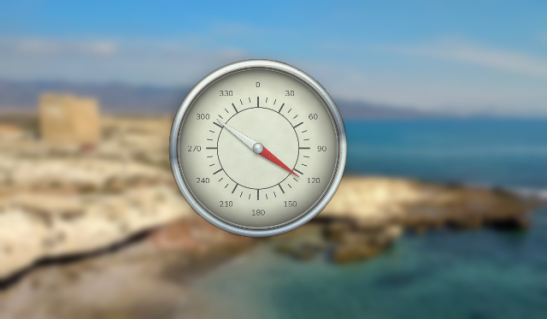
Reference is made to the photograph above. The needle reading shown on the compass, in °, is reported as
125 °
